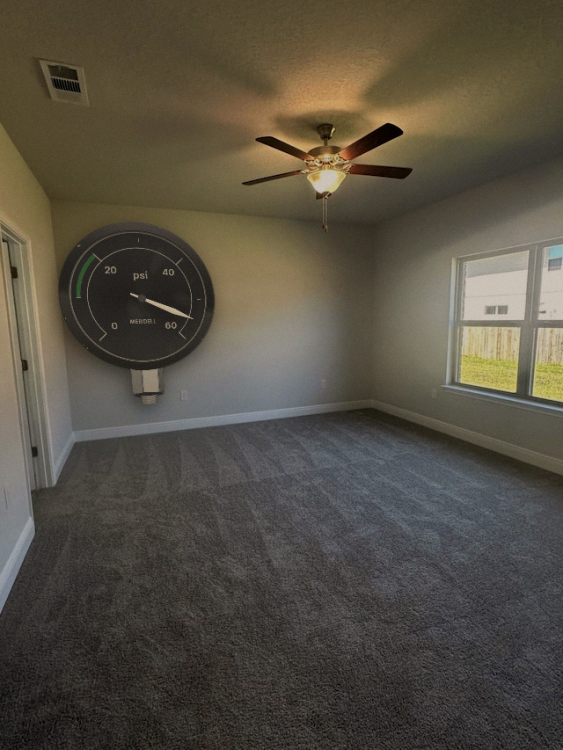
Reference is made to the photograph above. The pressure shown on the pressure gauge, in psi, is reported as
55 psi
